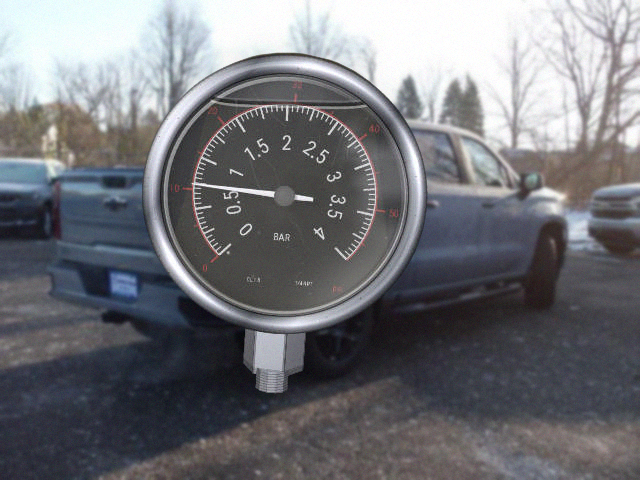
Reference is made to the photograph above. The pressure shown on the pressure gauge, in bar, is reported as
0.75 bar
